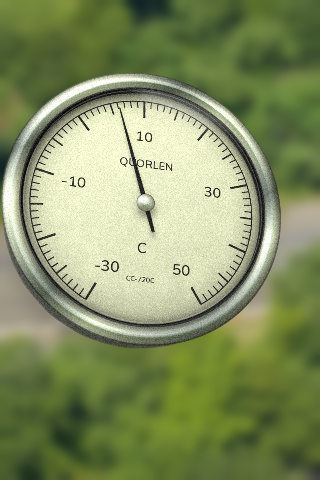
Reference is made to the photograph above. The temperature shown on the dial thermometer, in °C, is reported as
6 °C
